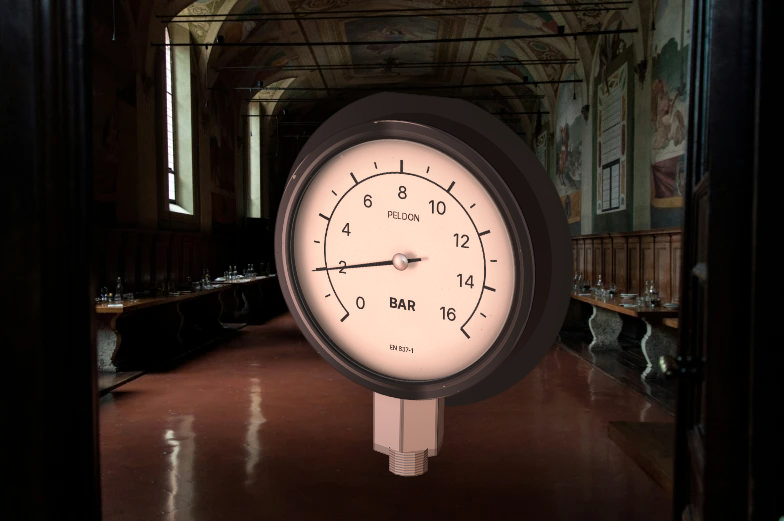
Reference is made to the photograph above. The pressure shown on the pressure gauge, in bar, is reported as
2 bar
